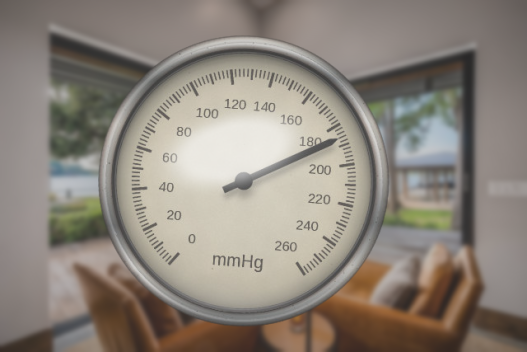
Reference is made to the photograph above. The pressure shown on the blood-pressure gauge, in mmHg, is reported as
186 mmHg
